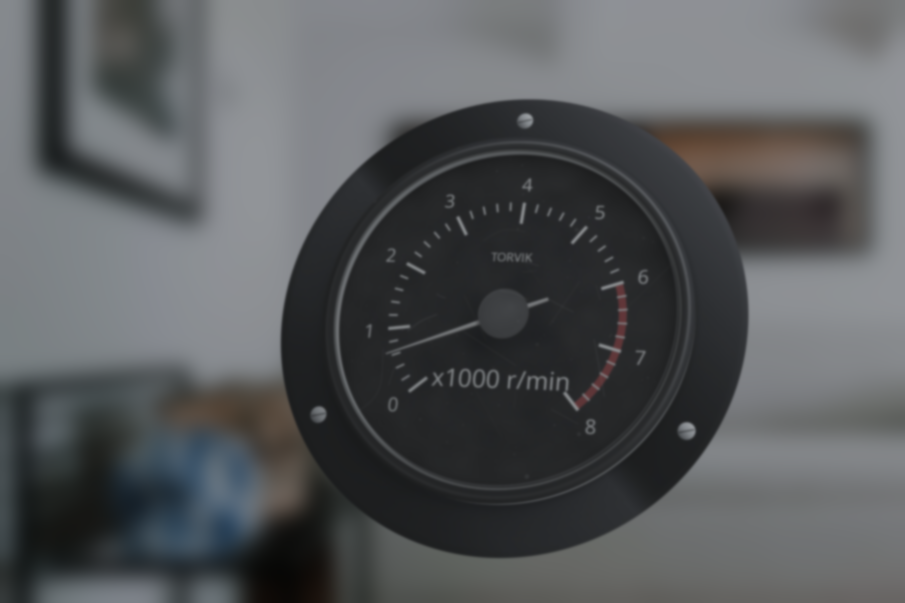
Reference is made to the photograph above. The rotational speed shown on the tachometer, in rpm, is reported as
600 rpm
